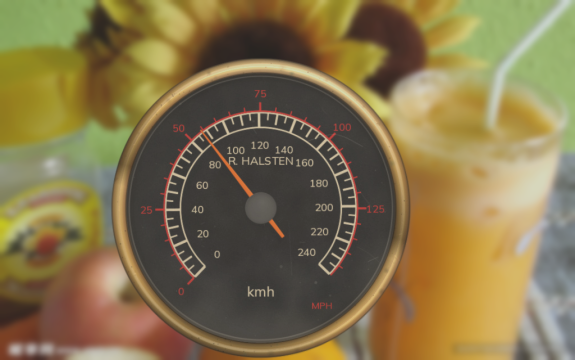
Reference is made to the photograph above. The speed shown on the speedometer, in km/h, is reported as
87.5 km/h
